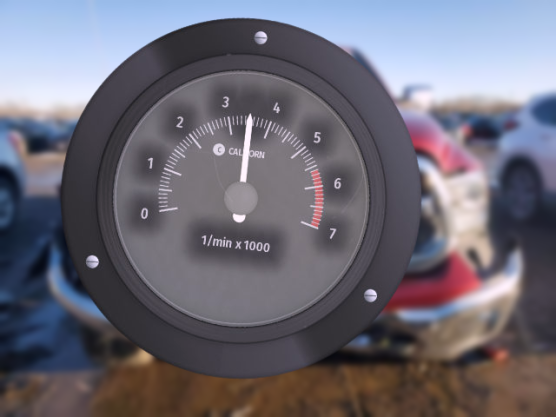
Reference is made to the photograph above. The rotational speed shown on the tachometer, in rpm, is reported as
3500 rpm
